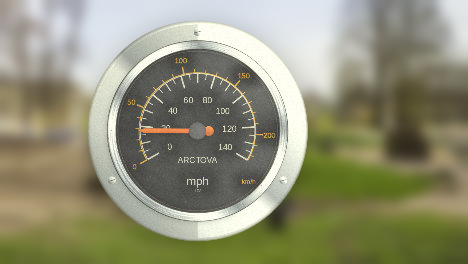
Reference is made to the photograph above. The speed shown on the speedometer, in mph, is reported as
17.5 mph
